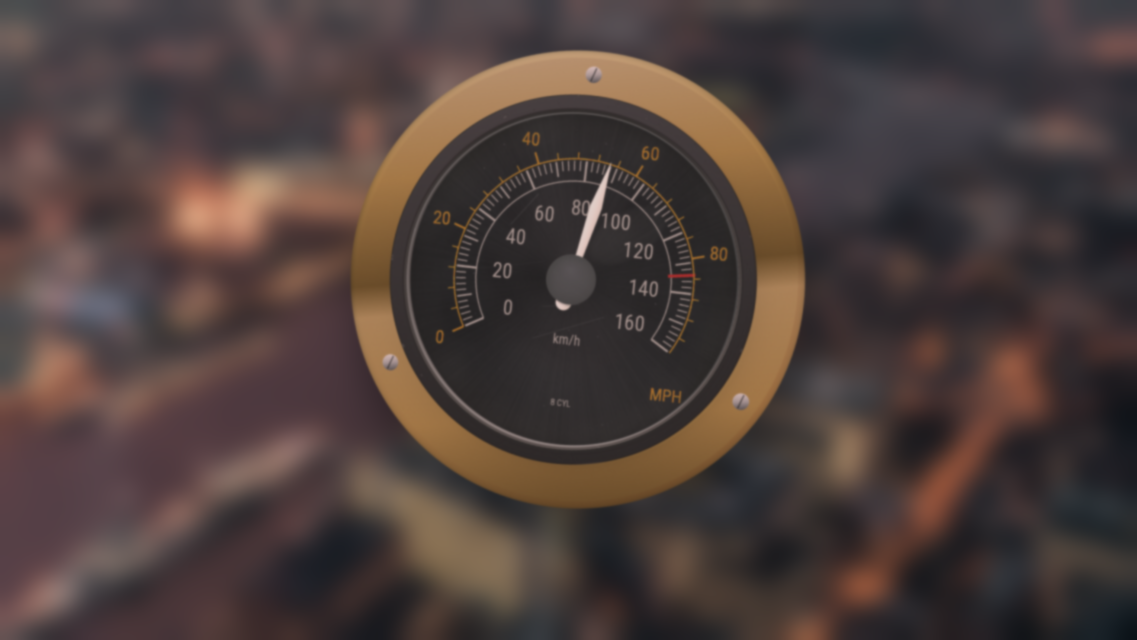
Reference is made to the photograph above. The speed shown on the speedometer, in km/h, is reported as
88 km/h
